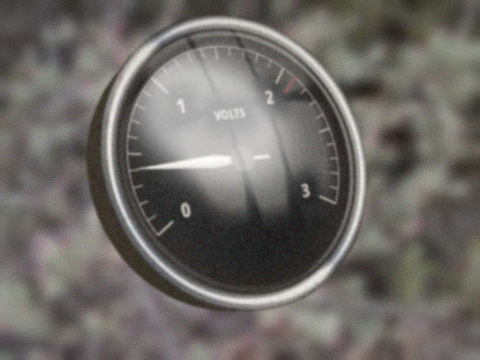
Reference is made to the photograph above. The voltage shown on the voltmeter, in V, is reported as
0.4 V
